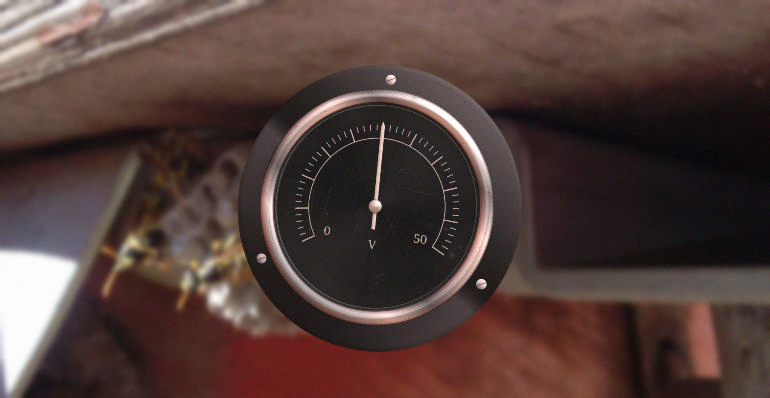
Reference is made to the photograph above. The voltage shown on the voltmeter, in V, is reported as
25 V
